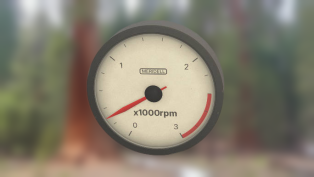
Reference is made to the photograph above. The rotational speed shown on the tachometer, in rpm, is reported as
300 rpm
